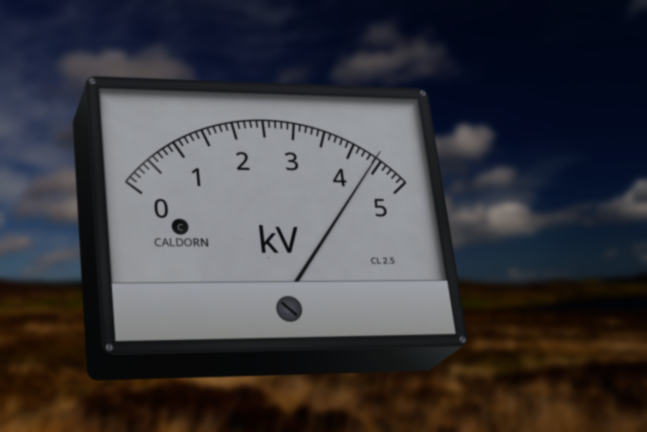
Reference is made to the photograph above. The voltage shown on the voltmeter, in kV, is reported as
4.4 kV
